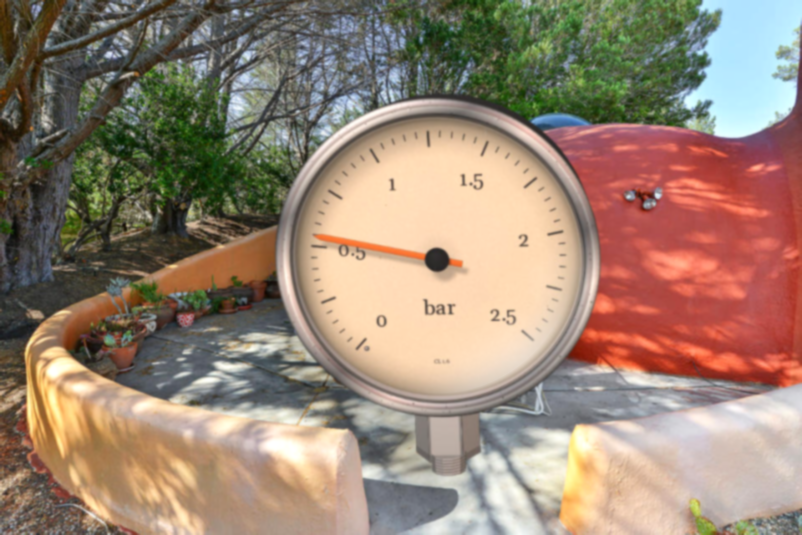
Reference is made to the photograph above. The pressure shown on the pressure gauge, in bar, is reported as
0.55 bar
